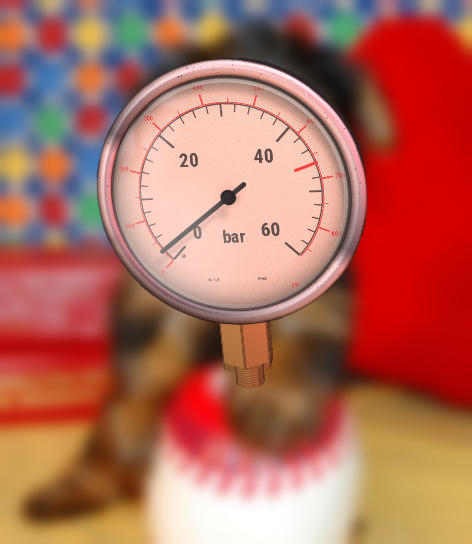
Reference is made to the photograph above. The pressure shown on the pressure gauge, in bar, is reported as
2 bar
